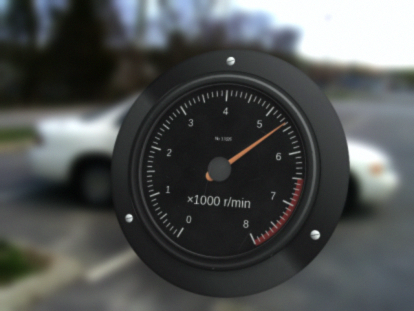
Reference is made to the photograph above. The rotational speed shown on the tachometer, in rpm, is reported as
5400 rpm
